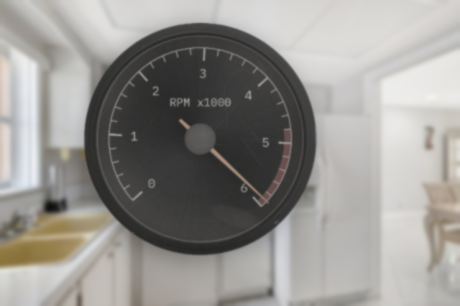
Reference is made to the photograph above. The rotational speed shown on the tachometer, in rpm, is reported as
5900 rpm
